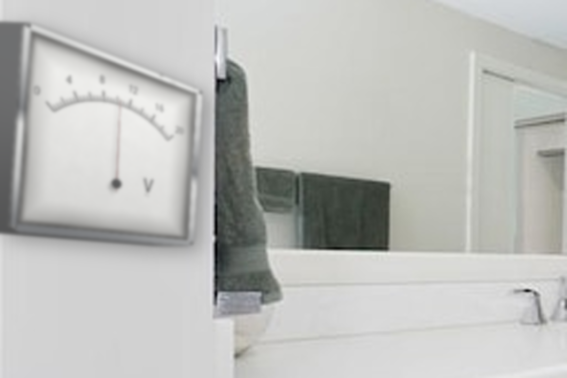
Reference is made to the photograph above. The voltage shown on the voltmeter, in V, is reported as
10 V
